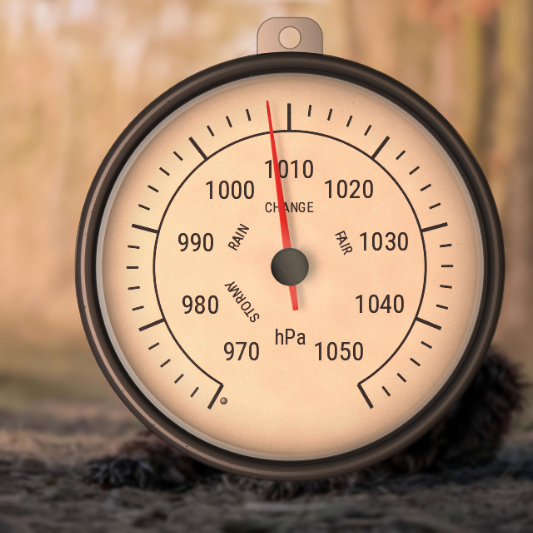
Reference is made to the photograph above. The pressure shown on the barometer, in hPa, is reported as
1008 hPa
